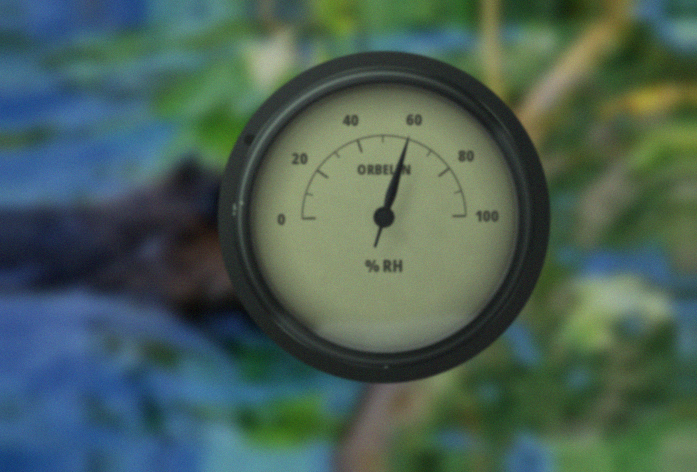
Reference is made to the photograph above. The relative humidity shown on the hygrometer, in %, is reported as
60 %
